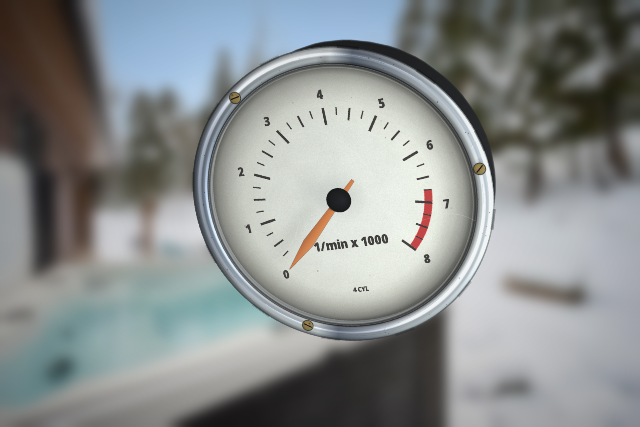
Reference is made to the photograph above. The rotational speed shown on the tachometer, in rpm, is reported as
0 rpm
